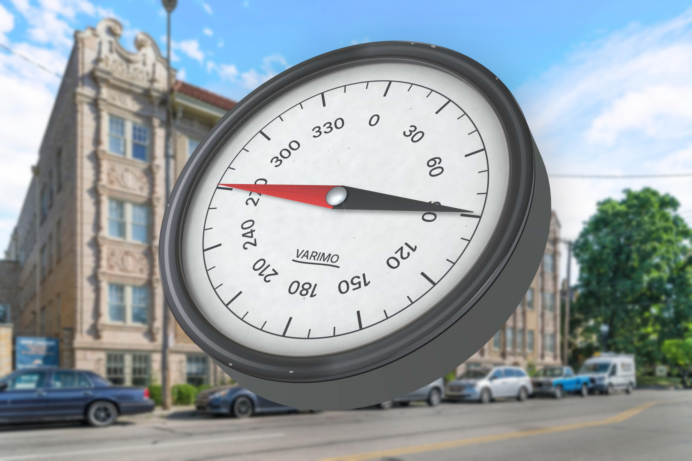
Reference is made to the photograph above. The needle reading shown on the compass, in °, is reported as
270 °
